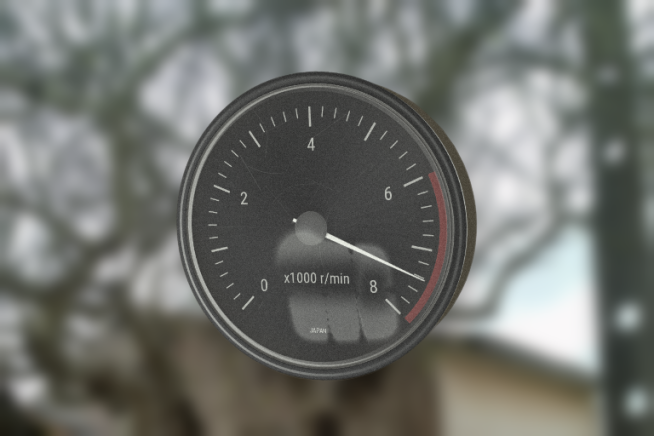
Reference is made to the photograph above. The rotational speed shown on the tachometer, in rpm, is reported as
7400 rpm
